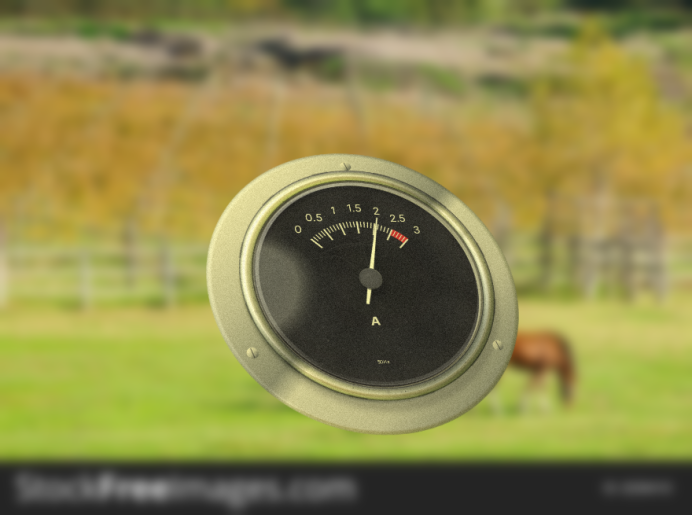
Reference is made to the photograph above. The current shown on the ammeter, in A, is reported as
2 A
